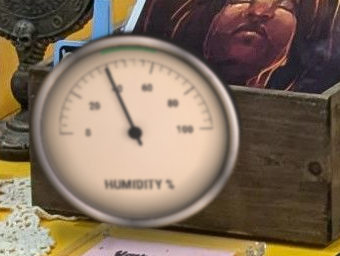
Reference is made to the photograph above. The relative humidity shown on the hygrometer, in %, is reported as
40 %
